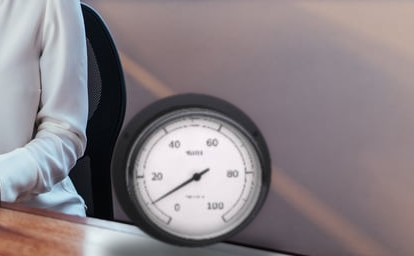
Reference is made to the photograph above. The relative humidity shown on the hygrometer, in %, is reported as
10 %
